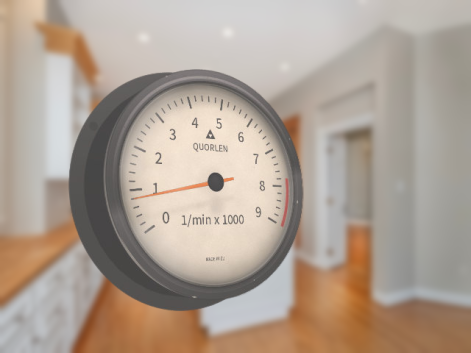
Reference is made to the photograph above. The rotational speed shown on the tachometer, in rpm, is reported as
800 rpm
